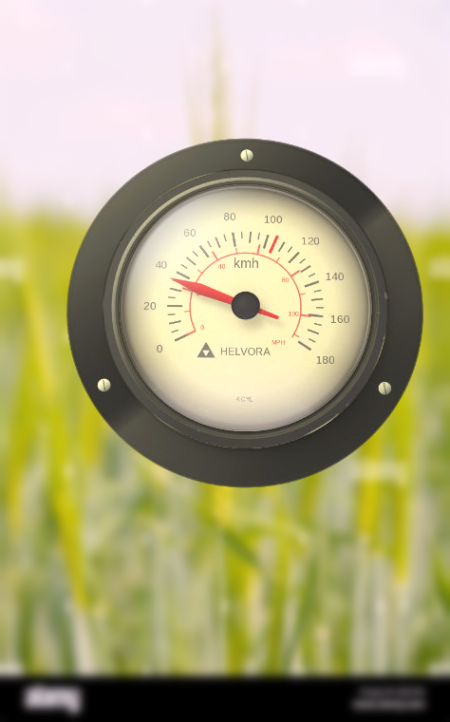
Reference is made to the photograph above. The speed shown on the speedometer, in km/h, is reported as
35 km/h
